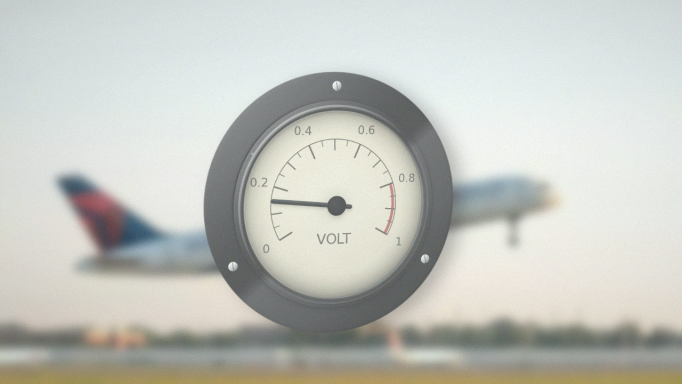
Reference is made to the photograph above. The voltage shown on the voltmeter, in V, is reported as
0.15 V
